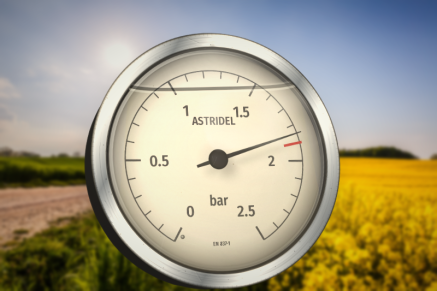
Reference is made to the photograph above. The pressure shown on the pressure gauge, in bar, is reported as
1.85 bar
